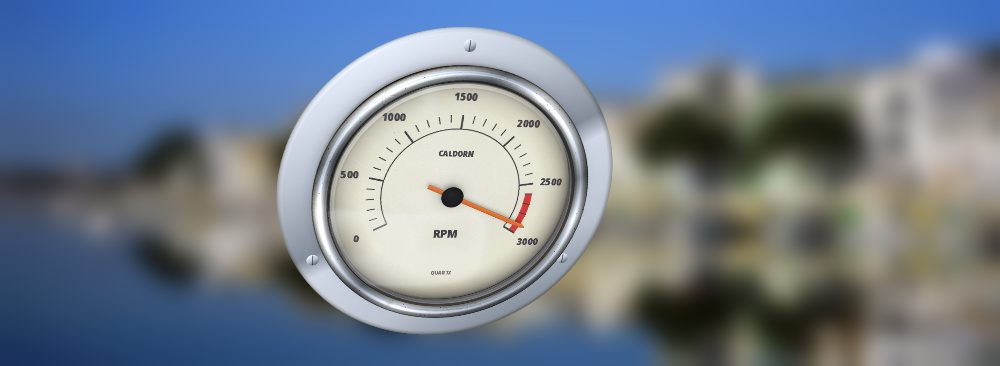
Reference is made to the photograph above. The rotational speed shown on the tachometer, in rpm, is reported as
2900 rpm
